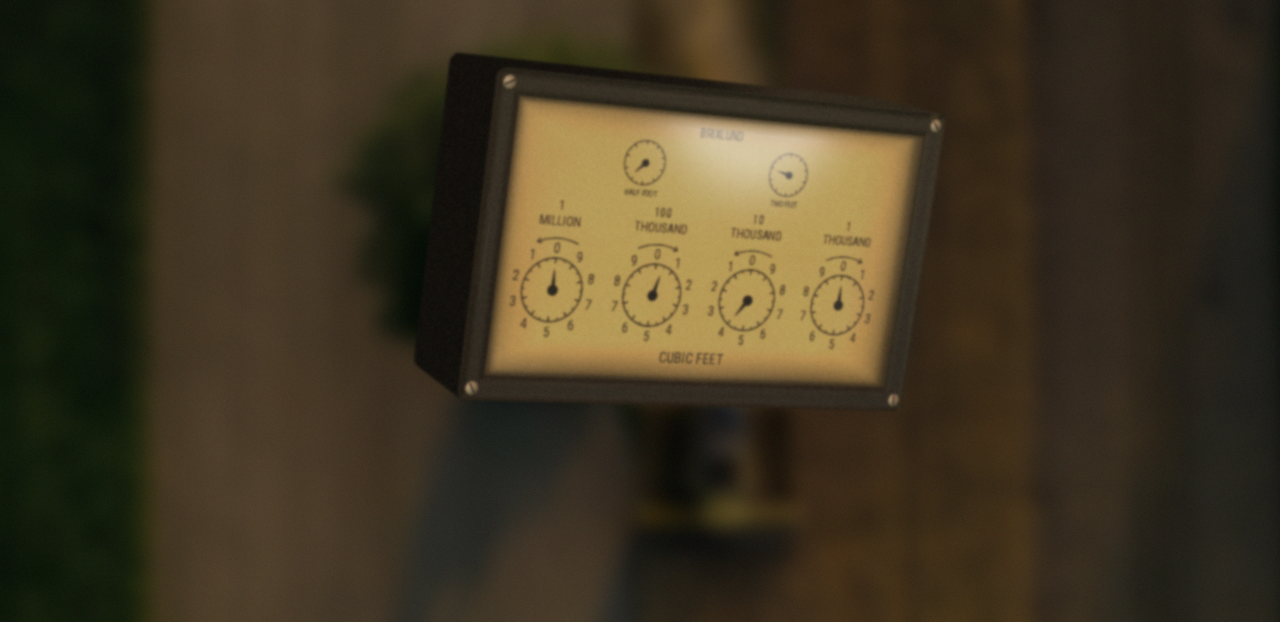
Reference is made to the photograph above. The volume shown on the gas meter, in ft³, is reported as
4000 ft³
